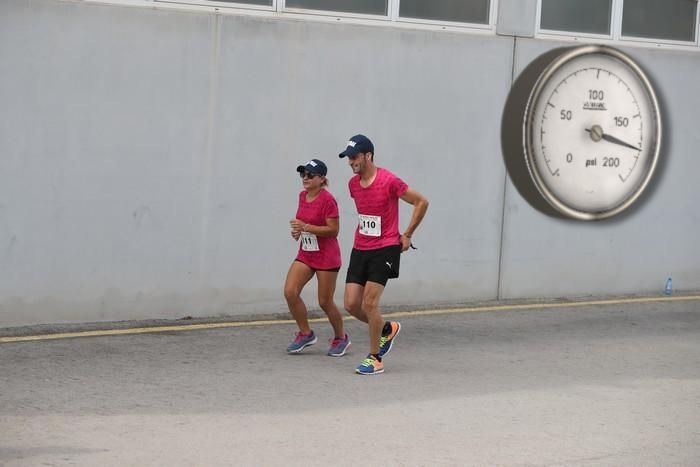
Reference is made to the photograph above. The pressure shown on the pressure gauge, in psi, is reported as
175 psi
